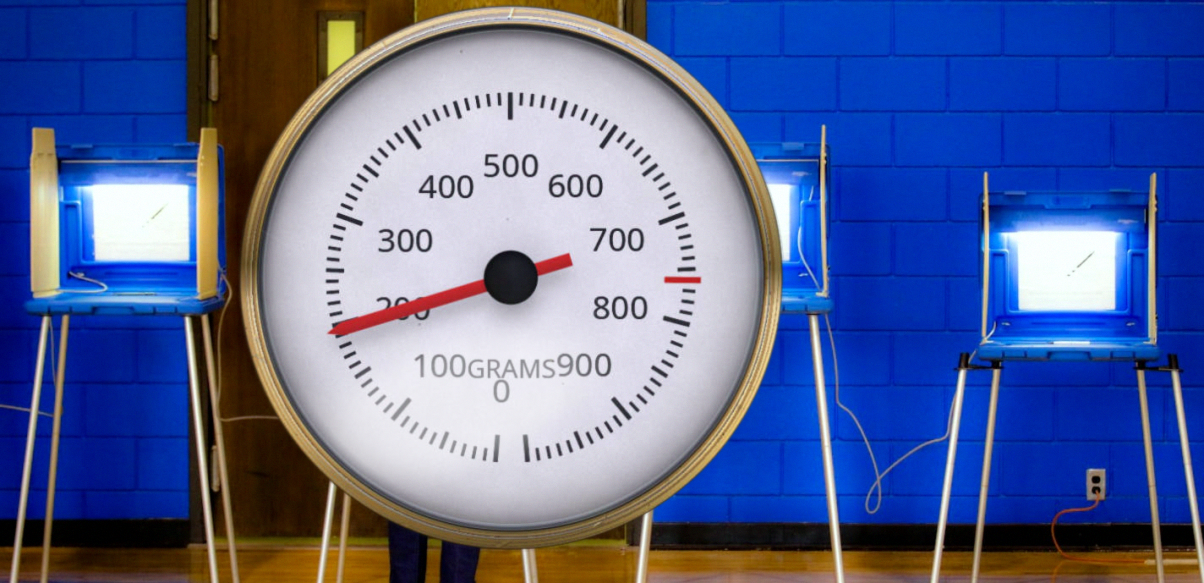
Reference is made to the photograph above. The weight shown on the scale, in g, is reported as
195 g
